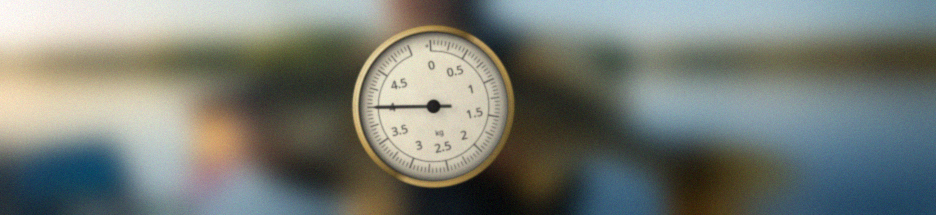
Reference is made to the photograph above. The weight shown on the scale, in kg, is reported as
4 kg
